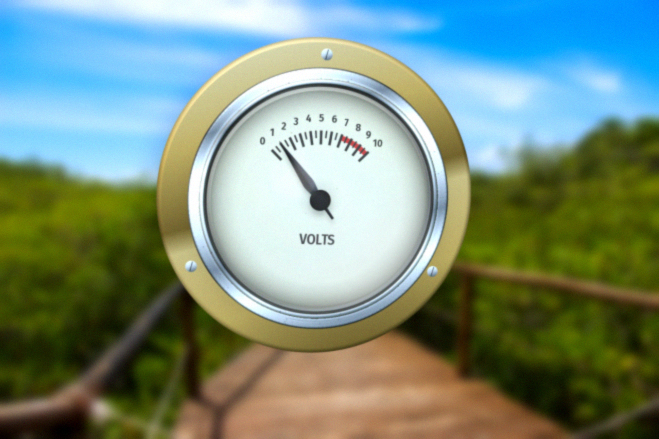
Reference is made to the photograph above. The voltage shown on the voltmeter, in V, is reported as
1 V
